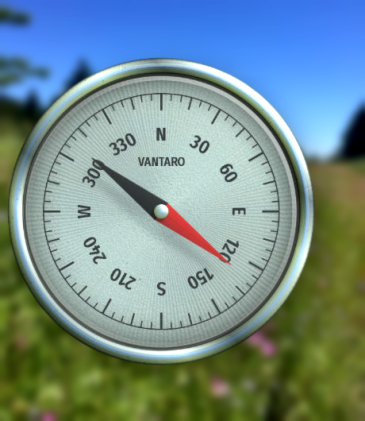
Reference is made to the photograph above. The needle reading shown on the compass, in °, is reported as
127.5 °
